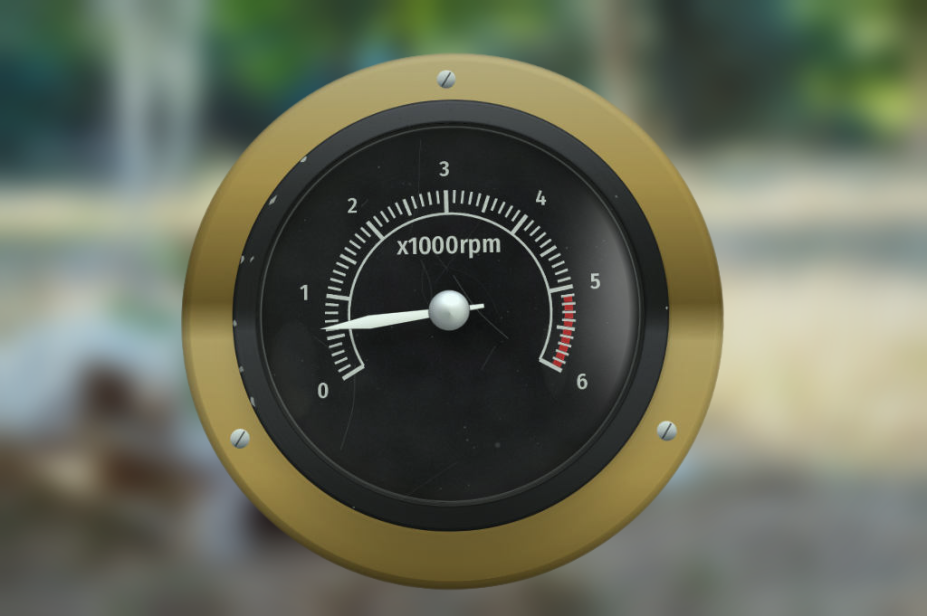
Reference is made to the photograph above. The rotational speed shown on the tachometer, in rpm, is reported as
600 rpm
